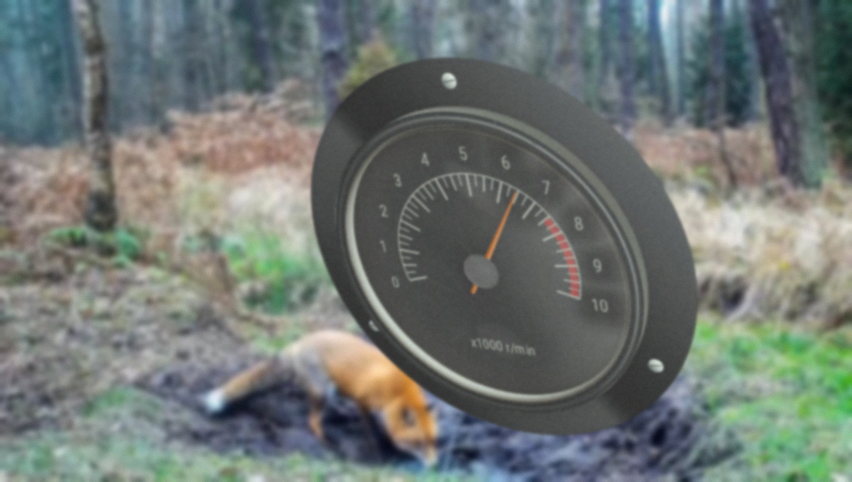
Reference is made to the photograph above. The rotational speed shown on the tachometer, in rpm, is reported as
6500 rpm
